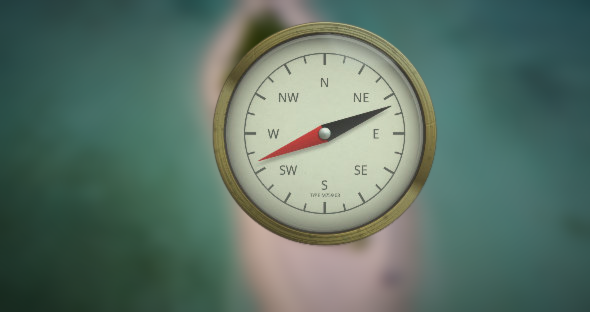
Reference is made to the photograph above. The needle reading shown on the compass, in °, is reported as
247.5 °
